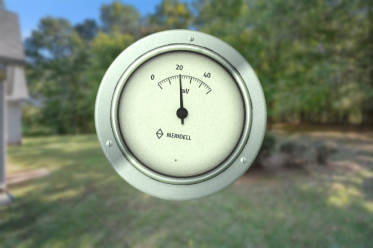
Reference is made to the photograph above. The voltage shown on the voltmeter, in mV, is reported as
20 mV
